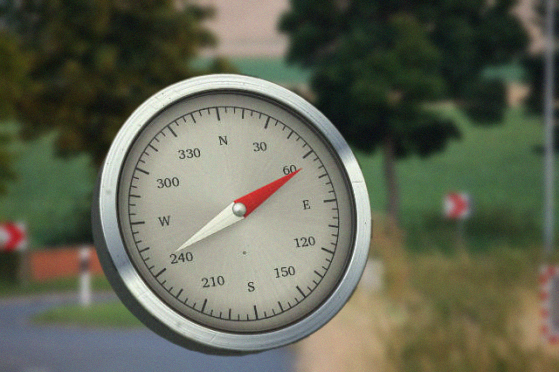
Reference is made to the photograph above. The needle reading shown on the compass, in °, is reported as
65 °
